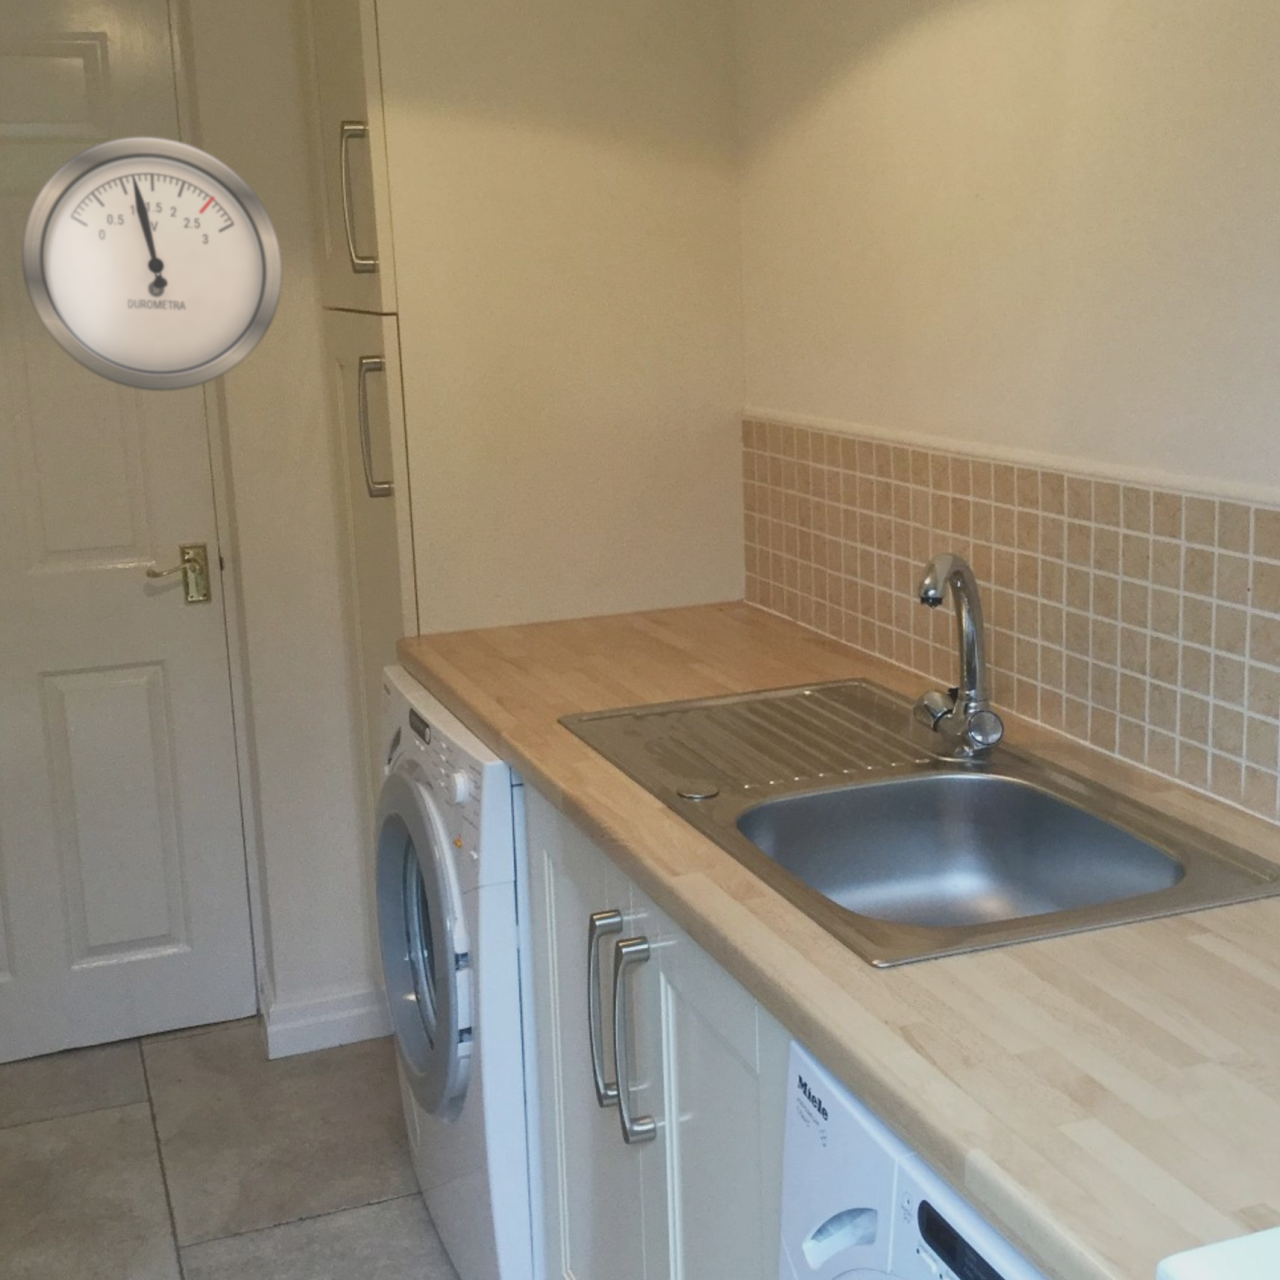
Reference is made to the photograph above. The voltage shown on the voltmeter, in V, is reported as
1.2 V
